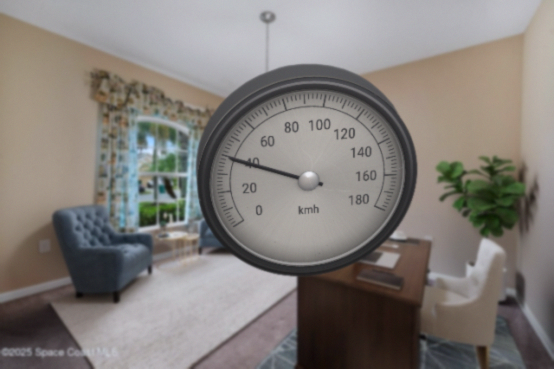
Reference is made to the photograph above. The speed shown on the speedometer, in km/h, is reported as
40 km/h
